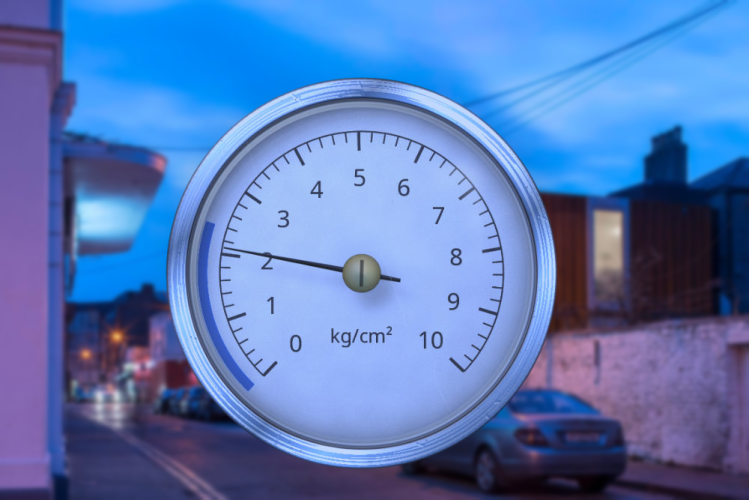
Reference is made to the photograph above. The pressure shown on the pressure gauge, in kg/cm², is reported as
2.1 kg/cm²
